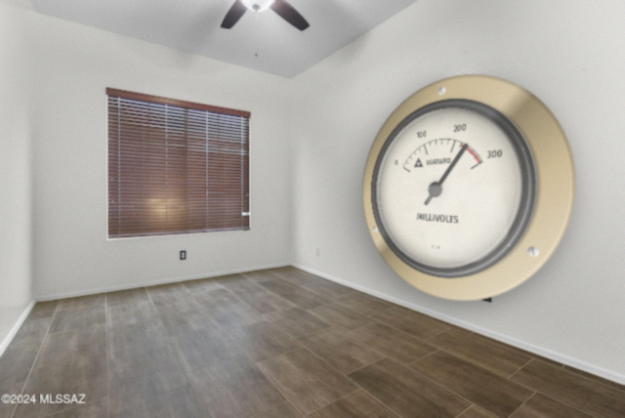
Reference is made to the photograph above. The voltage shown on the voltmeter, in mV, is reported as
240 mV
